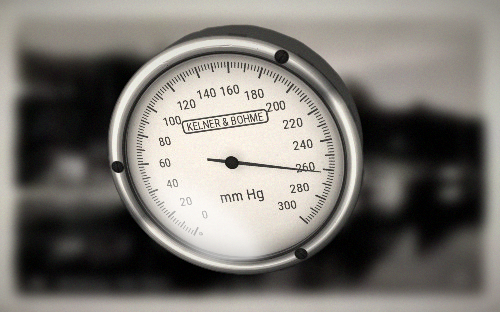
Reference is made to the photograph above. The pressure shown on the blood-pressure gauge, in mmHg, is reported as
260 mmHg
